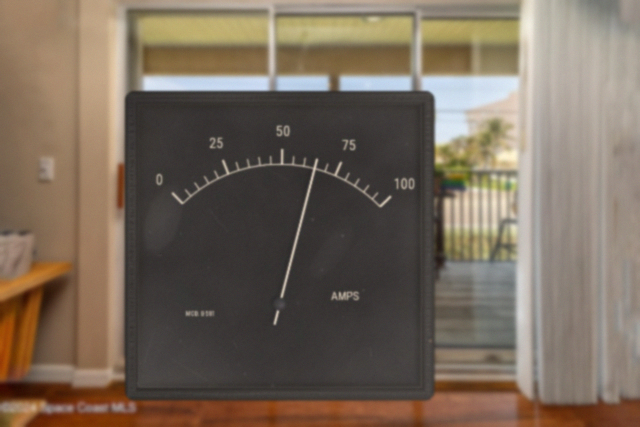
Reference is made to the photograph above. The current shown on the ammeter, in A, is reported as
65 A
